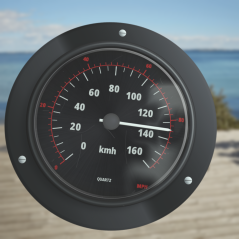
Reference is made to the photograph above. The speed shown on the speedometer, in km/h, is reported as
135 km/h
